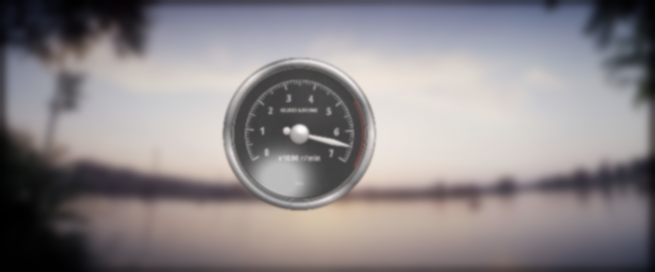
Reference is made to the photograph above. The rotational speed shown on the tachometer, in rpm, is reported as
6500 rpm
